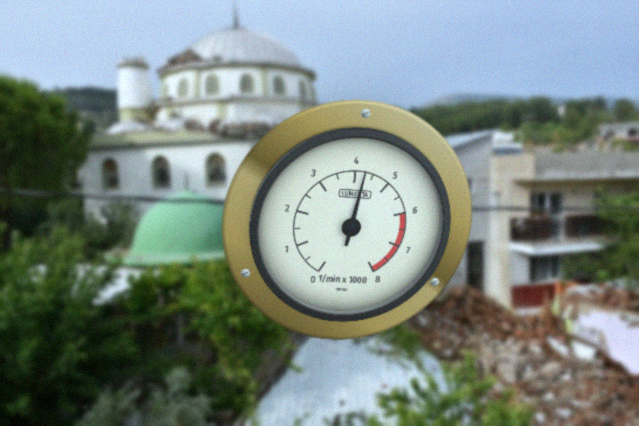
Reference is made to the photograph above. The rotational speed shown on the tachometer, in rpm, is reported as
4250 rpm
